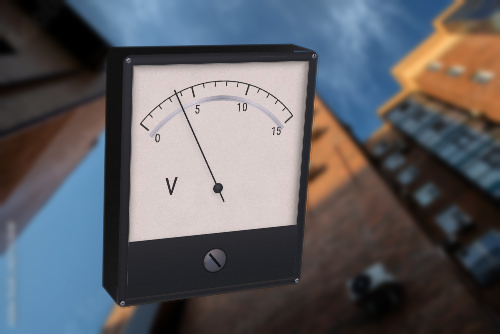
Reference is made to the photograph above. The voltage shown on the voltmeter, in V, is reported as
3.5 V
